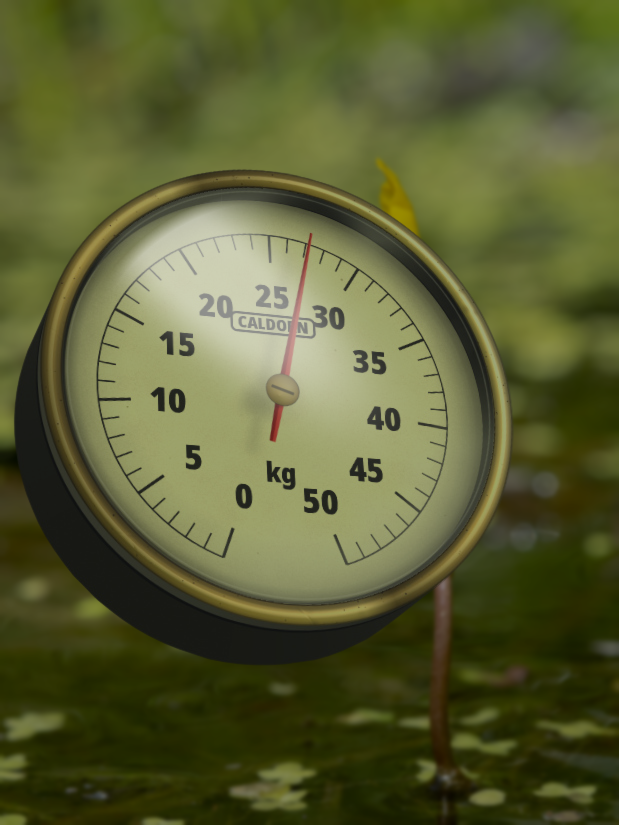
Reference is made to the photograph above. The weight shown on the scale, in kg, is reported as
27 kg
